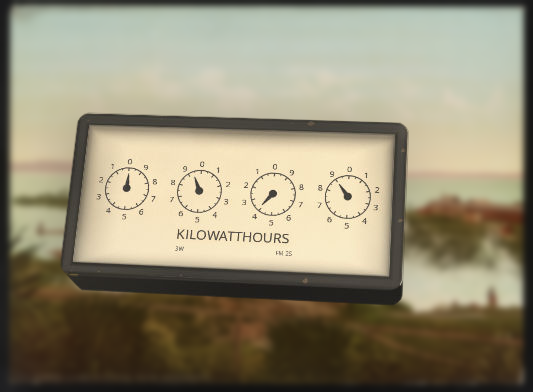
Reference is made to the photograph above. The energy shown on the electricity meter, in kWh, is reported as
9939 kWh
